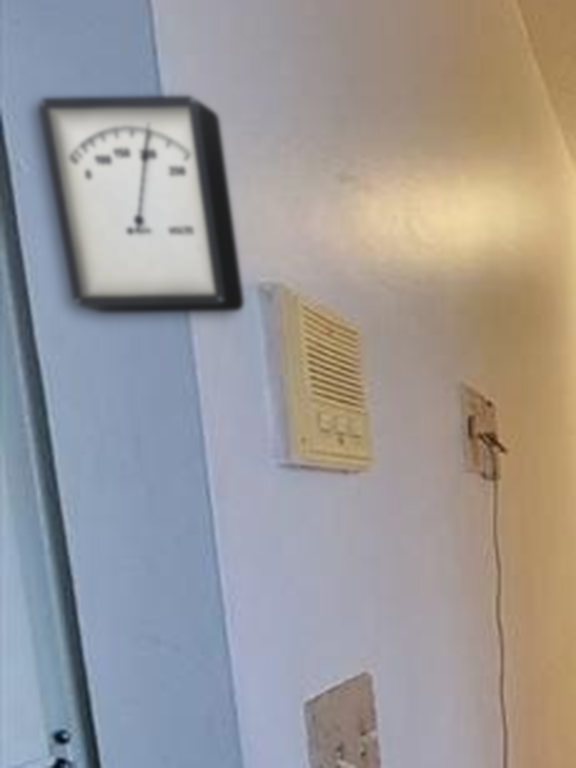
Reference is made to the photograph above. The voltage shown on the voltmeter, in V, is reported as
200 V
